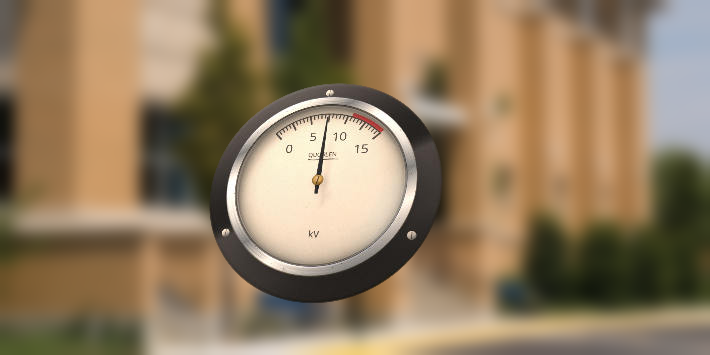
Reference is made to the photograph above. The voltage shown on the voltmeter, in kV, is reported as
7.5 kV
